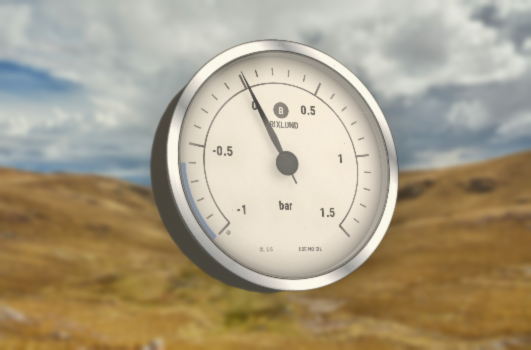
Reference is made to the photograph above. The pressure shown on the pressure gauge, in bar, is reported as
0 bar
